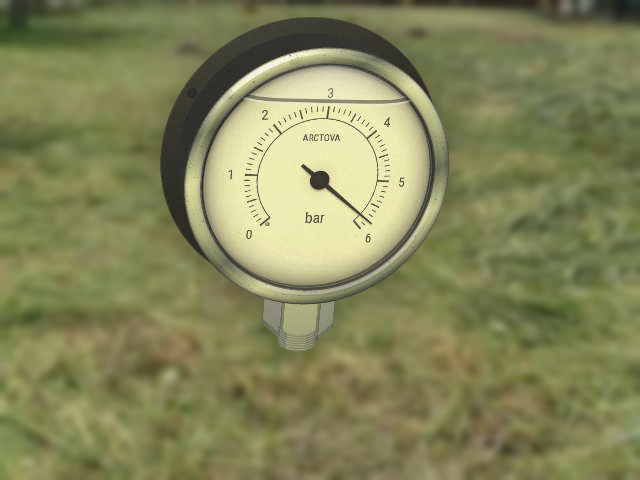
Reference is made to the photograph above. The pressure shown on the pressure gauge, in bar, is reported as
5.8 bar
